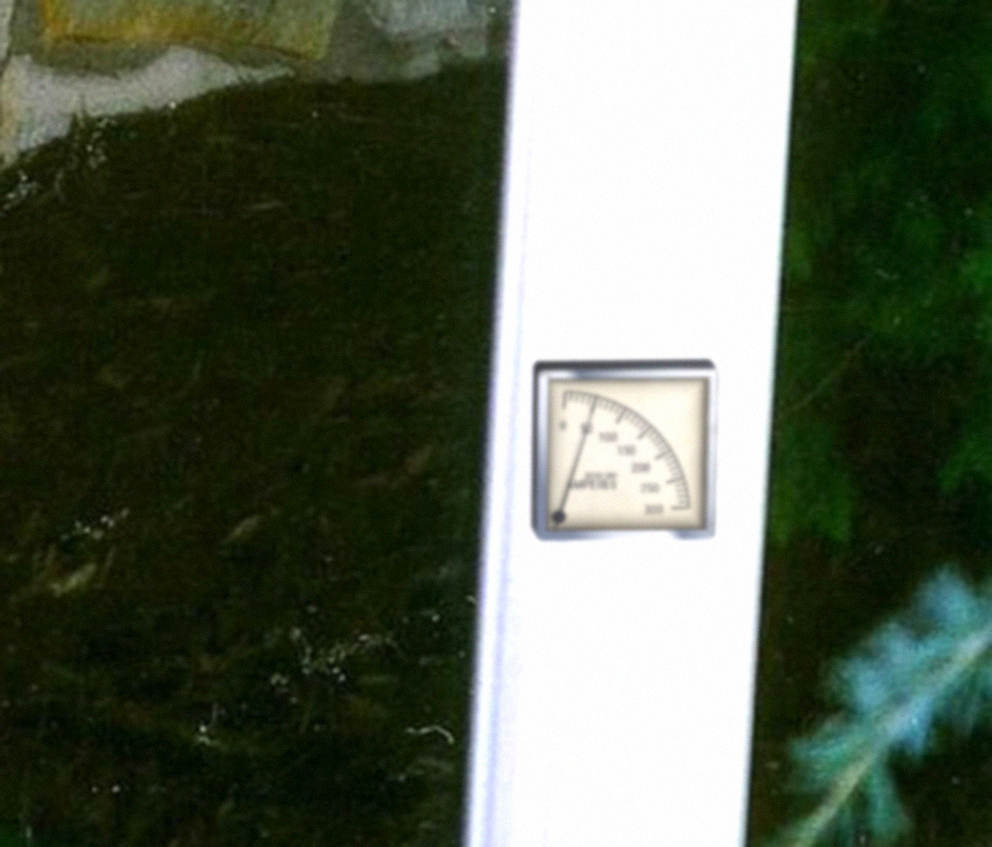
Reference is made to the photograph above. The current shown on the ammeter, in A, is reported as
50 A
